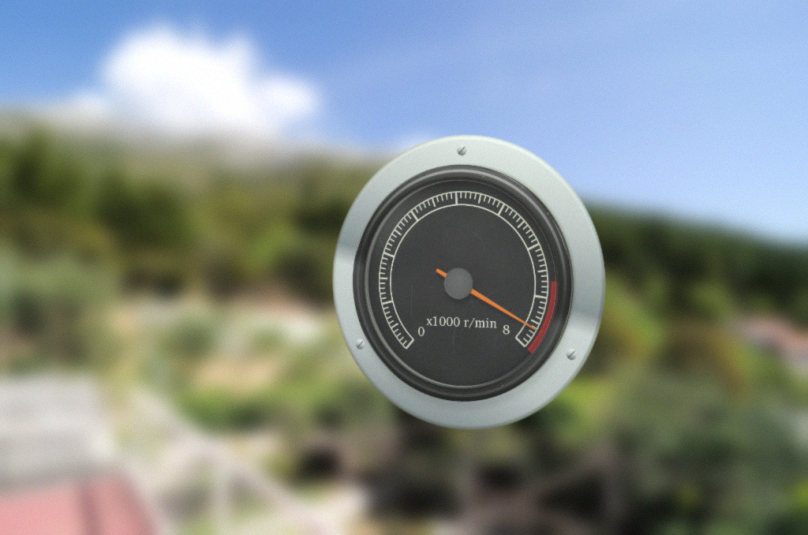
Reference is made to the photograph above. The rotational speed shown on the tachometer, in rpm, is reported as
7600 rpm
